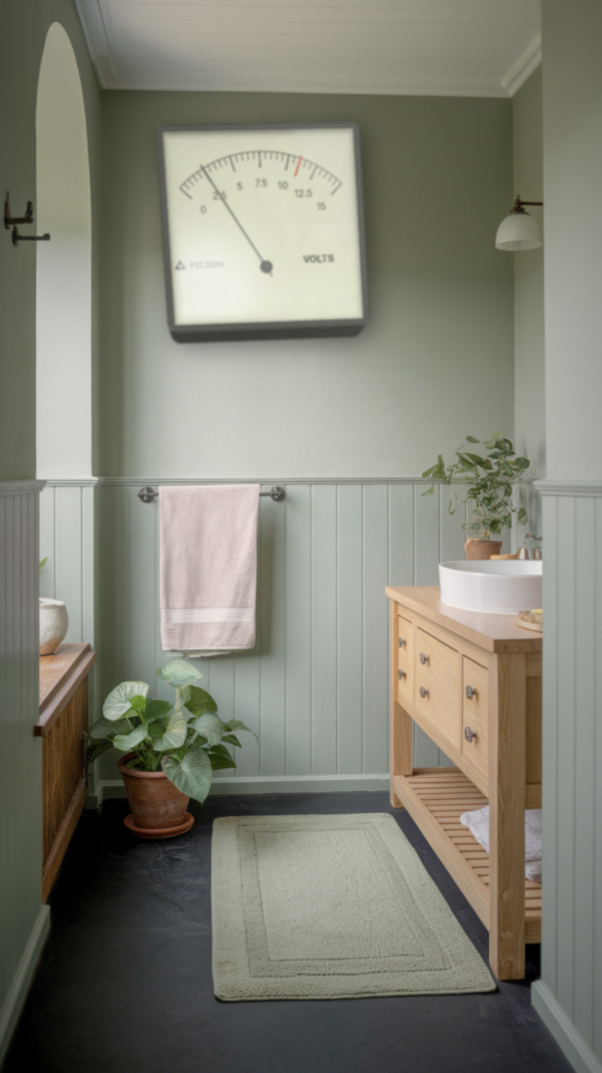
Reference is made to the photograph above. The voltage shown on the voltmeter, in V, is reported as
2.5 V
